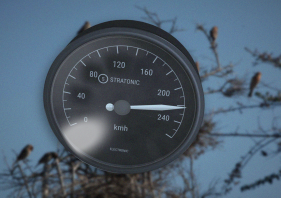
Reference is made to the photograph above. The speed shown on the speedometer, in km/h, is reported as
220 km/h
